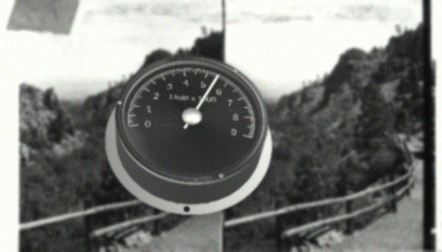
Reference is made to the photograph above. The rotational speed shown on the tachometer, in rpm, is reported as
5500 rpm
